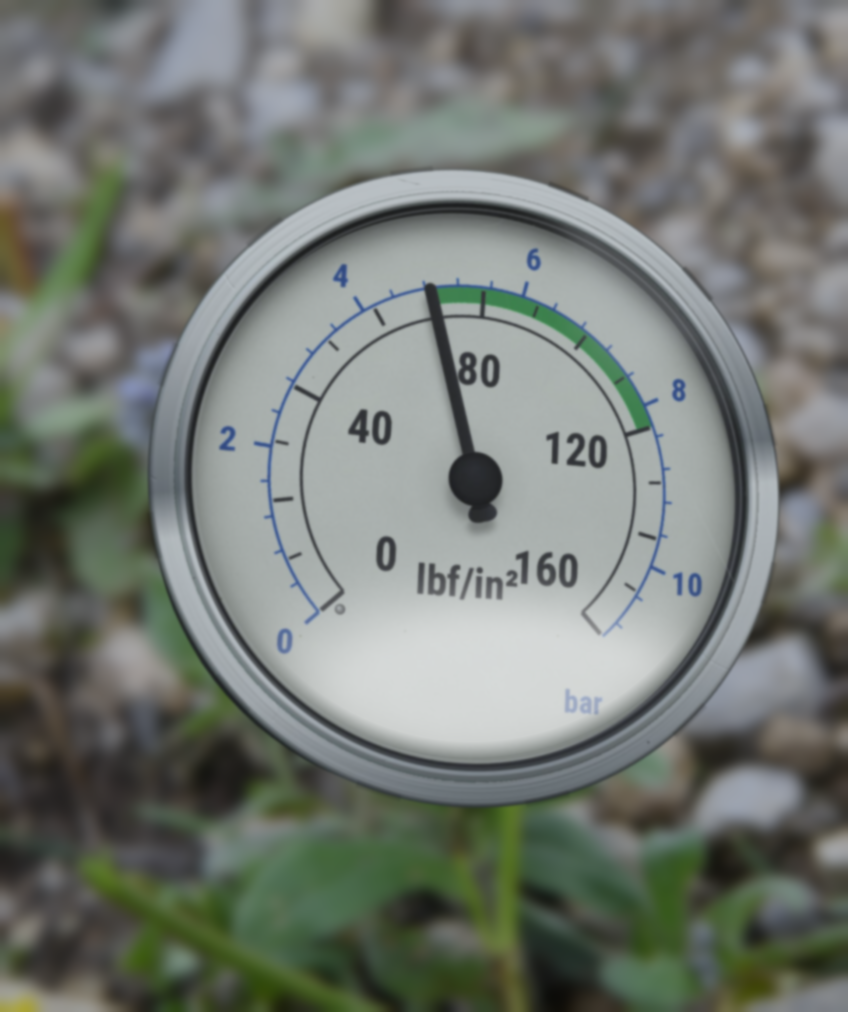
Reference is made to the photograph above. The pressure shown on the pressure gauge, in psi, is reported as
70 psi
